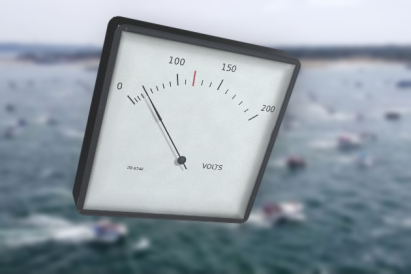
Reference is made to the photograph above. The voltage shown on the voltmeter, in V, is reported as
50 V
